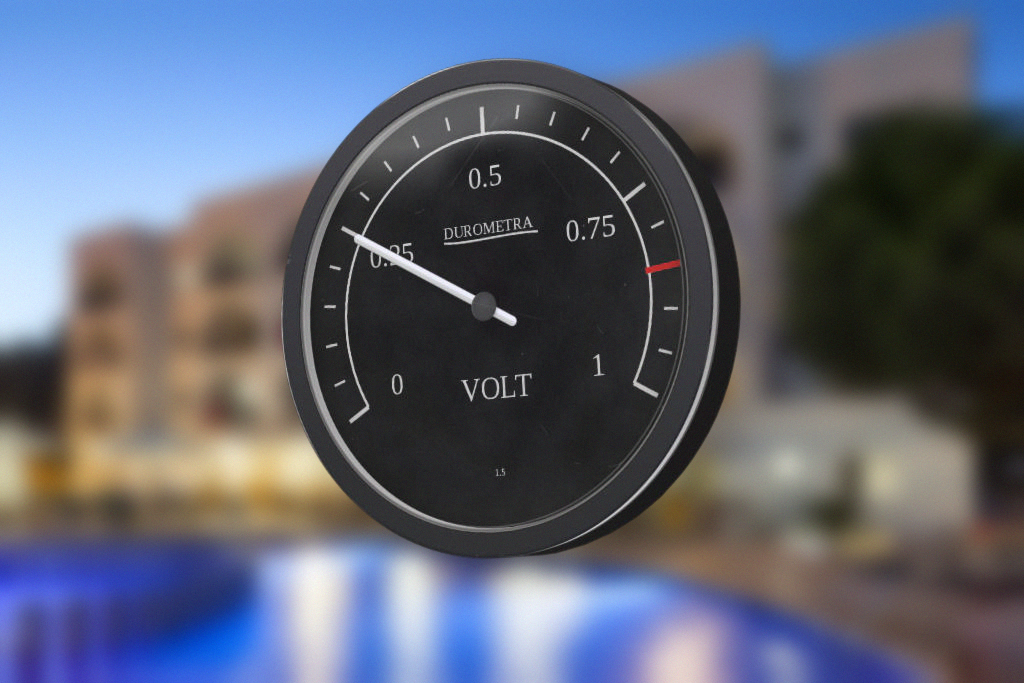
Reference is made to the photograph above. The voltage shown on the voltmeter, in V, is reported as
0.25 V
